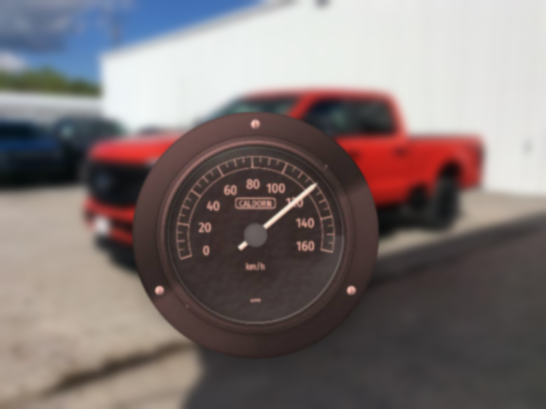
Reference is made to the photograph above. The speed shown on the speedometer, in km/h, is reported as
120 km/h
